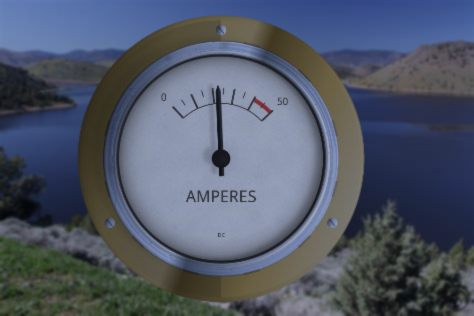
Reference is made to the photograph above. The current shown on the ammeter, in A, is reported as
22.5 A
